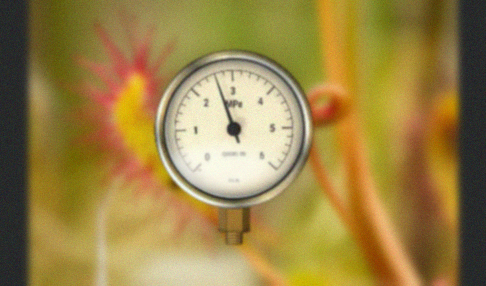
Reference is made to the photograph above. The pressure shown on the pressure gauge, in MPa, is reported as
2.6 MPa
